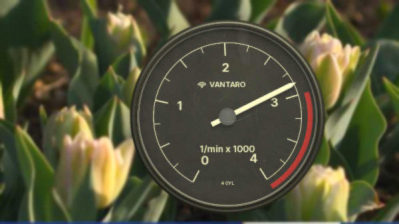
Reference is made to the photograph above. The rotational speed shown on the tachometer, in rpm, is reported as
2875 rpm
